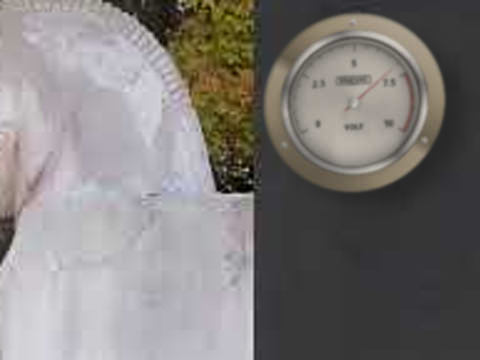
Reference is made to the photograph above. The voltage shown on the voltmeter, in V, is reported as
7 V
